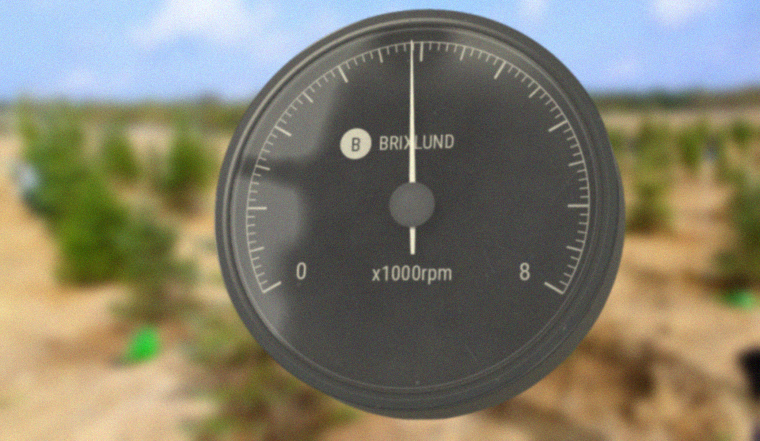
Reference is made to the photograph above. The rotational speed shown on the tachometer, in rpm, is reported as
3900 rpm
